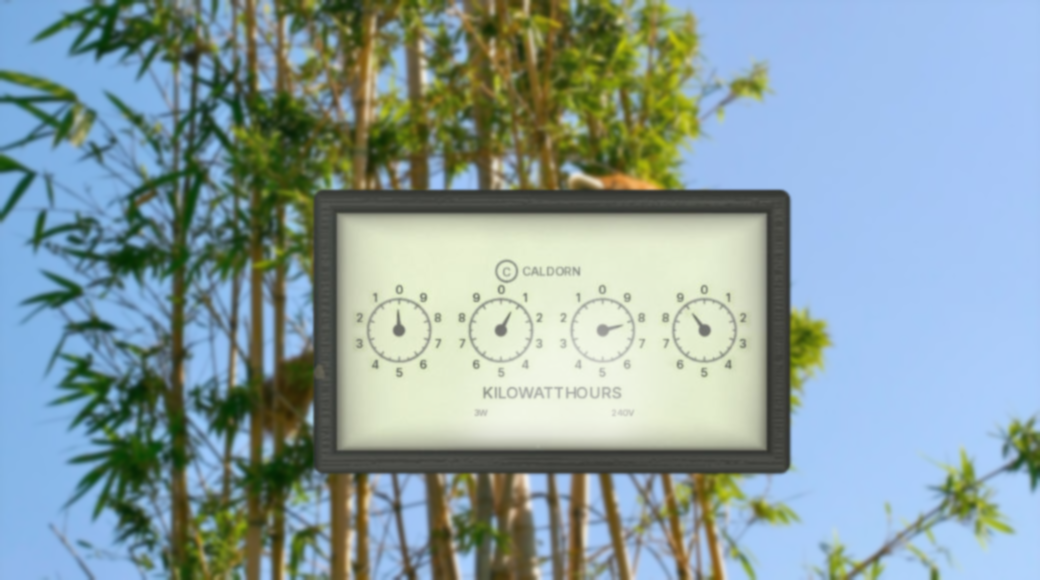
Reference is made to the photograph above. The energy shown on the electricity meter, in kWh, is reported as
79 kWh
